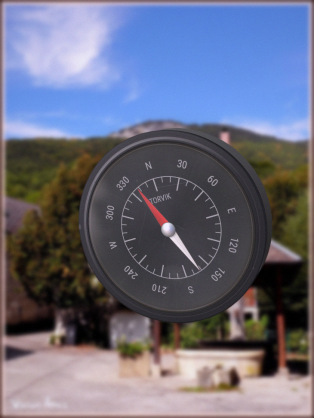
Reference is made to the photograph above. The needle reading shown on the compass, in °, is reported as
340 °
